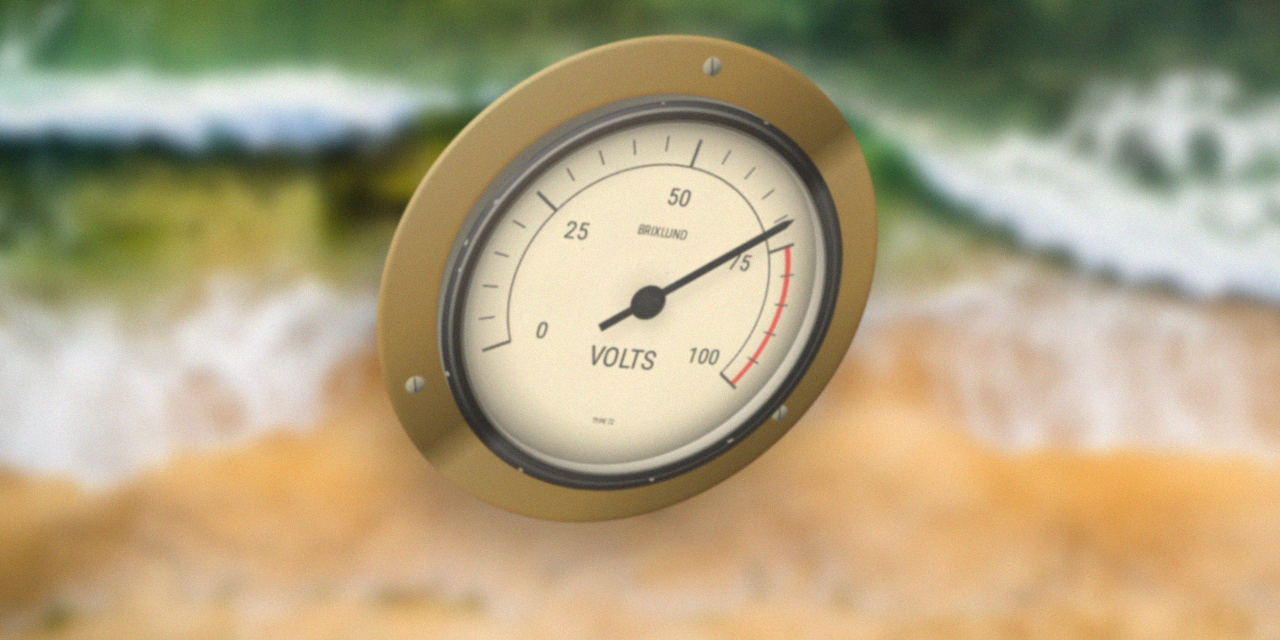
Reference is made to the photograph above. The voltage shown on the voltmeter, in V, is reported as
70 V
